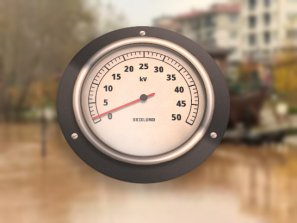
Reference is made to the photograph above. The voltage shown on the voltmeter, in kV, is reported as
1 kV
